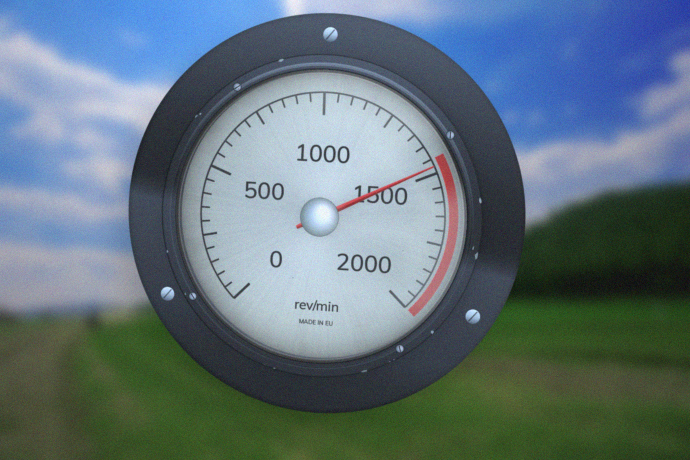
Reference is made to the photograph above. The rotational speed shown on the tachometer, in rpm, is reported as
1475 rpm
